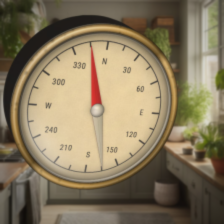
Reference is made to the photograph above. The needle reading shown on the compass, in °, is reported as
345 °
